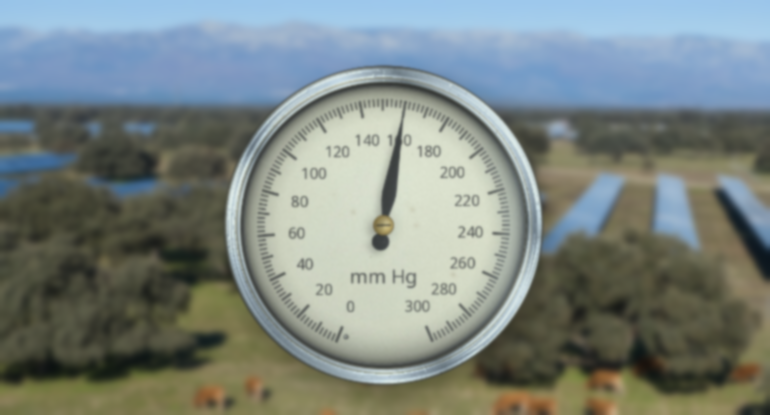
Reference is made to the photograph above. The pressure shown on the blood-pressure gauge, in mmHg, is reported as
160 mmHg
